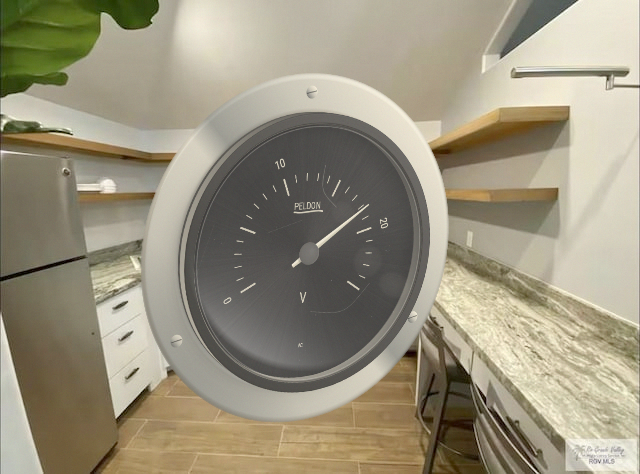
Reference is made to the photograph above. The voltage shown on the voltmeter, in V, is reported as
18 V
